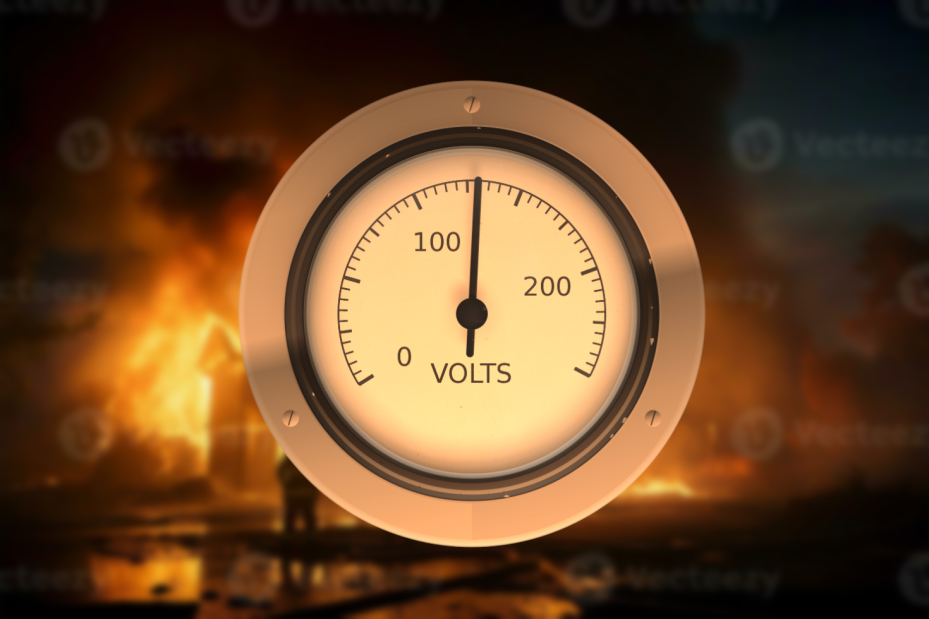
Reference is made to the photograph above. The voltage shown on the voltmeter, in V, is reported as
130 V
